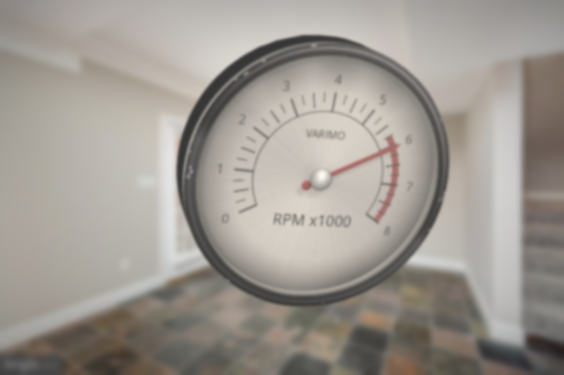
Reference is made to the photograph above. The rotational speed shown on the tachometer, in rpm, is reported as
6000 rpm
